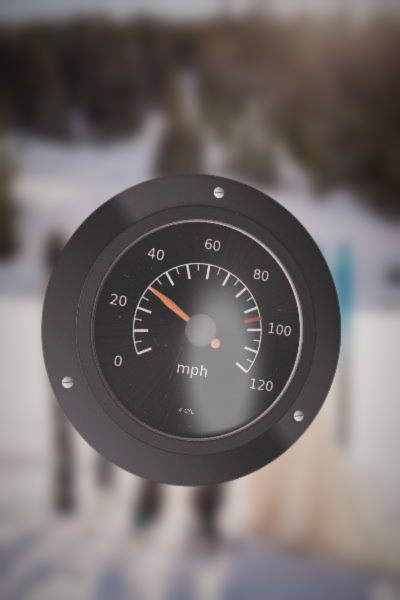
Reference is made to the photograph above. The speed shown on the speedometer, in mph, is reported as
30 mph
